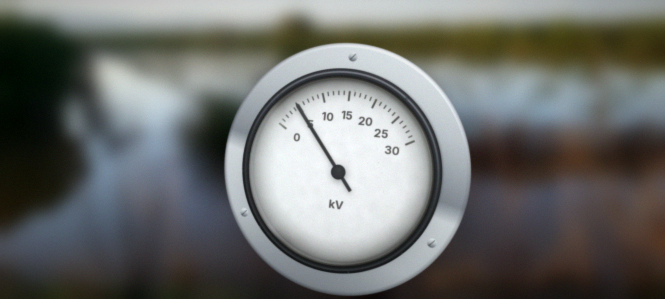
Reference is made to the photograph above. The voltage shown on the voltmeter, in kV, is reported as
5 kV
